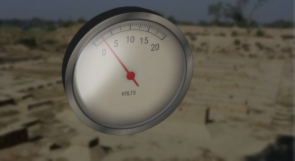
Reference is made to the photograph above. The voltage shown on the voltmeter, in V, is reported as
2.5 V
